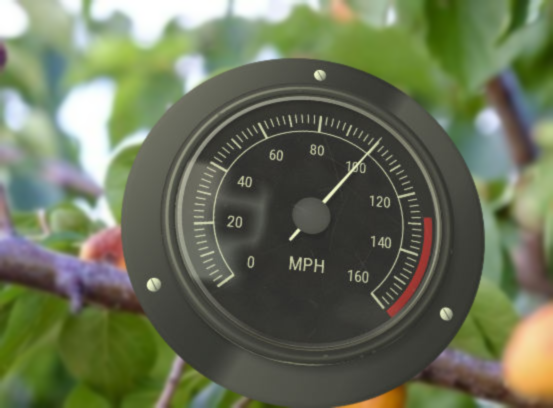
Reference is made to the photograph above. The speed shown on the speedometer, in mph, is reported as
100 mph
